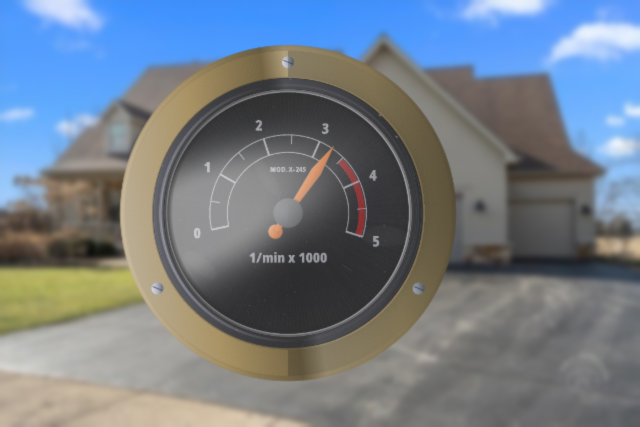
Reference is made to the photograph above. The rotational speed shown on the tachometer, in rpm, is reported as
3250 rpm
